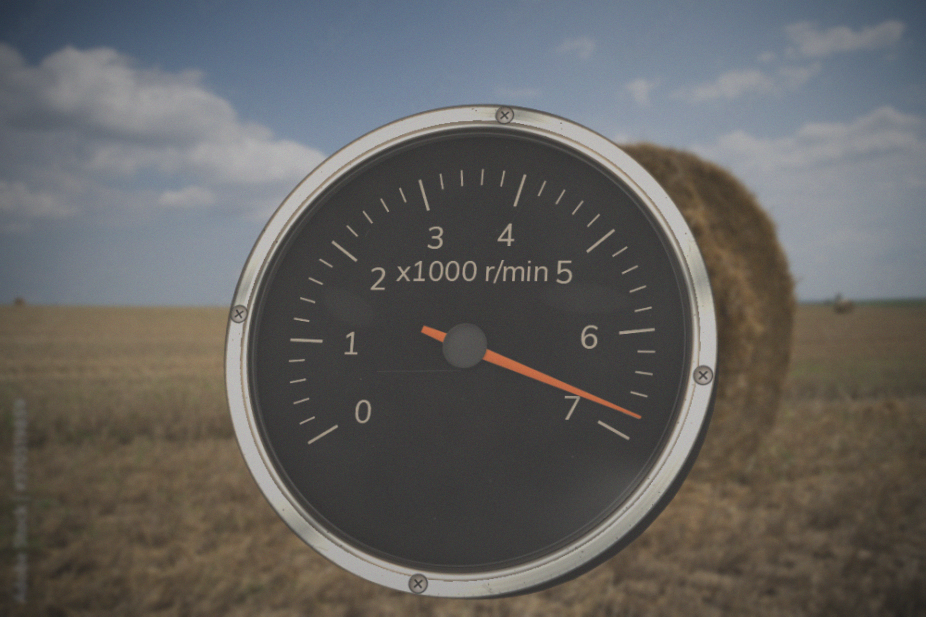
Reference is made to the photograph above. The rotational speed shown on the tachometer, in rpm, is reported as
6800 rpm
